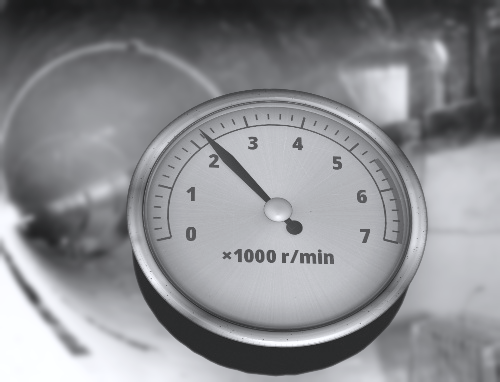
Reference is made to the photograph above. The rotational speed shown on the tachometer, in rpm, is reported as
2200 rpm
